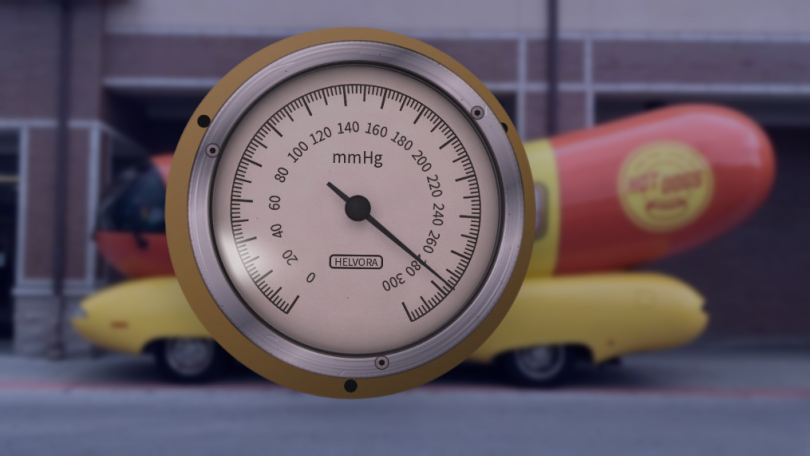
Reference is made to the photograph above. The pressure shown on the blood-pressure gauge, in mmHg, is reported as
276 mmHg
